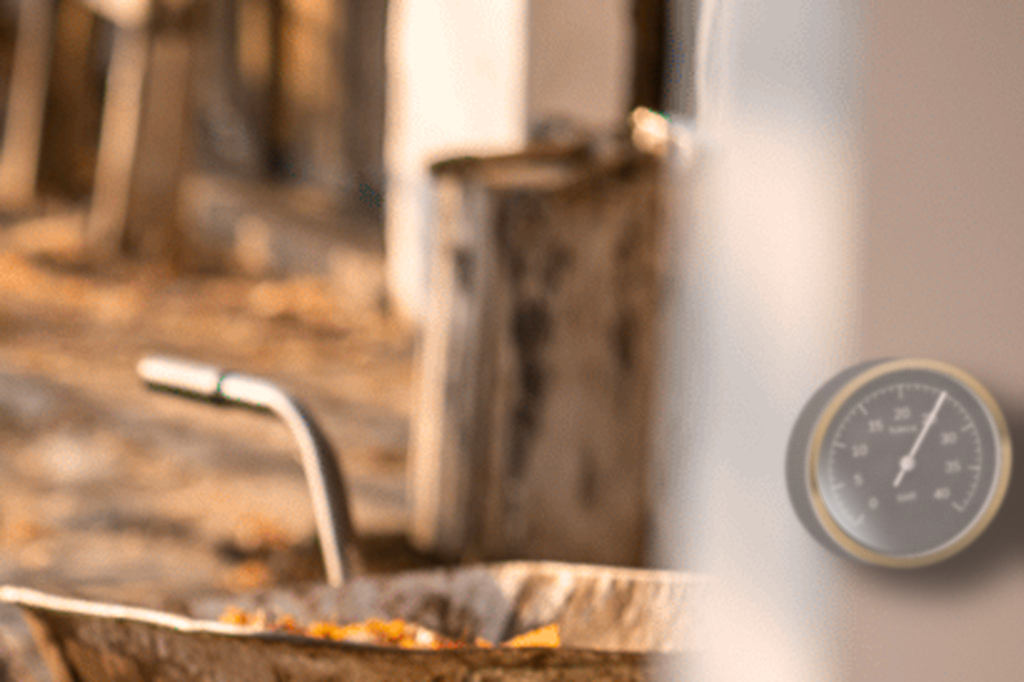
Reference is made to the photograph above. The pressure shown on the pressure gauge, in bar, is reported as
25 bar
